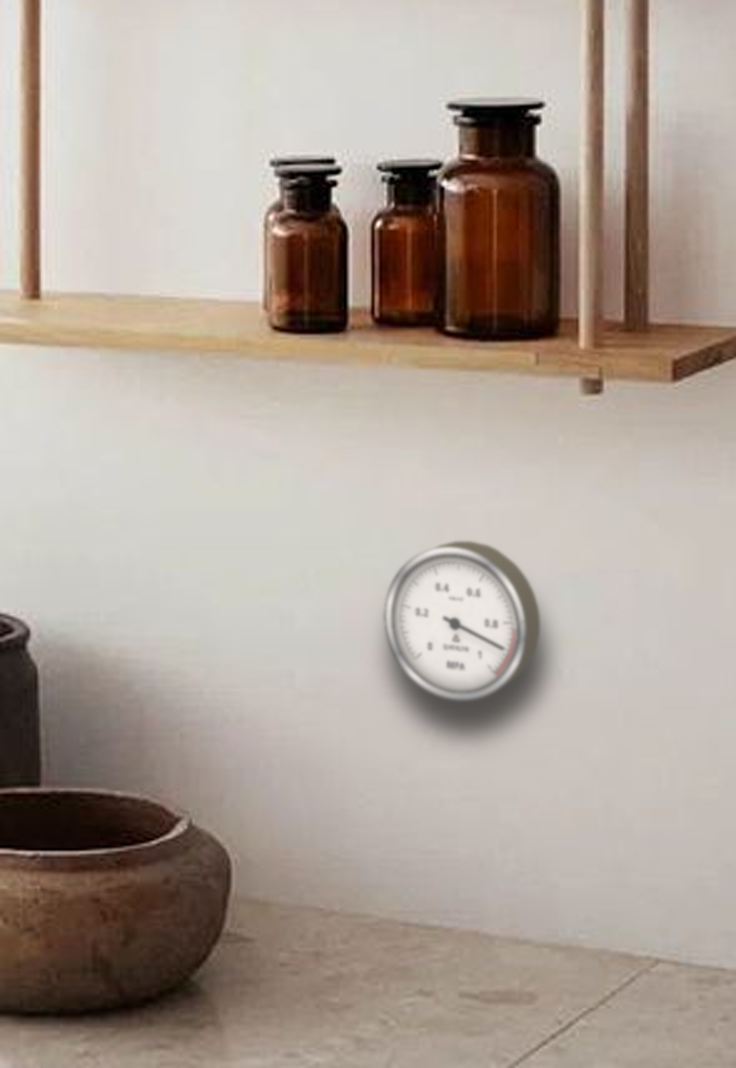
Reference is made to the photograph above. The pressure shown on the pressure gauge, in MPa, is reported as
0.9 MPa
